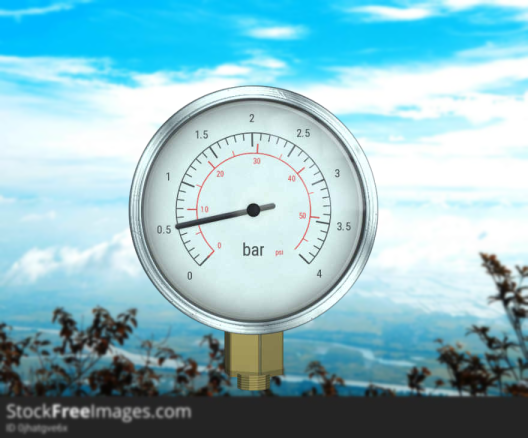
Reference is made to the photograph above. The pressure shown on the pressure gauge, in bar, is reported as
0.5 bar
